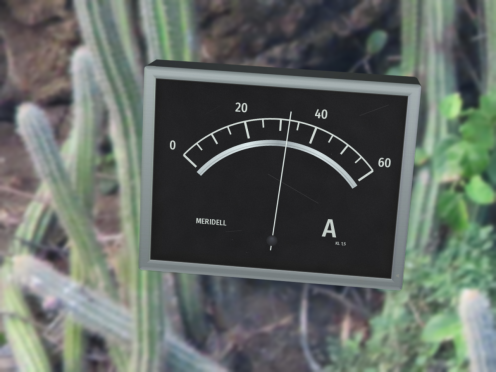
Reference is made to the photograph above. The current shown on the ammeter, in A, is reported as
32.5 A
